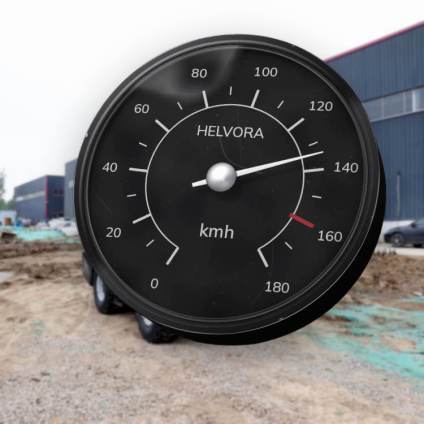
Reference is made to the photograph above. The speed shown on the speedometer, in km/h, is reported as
135 km/h
